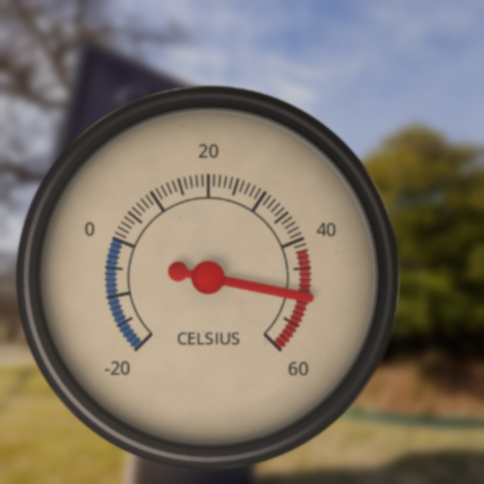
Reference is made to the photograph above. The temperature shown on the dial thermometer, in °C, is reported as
50 °C
